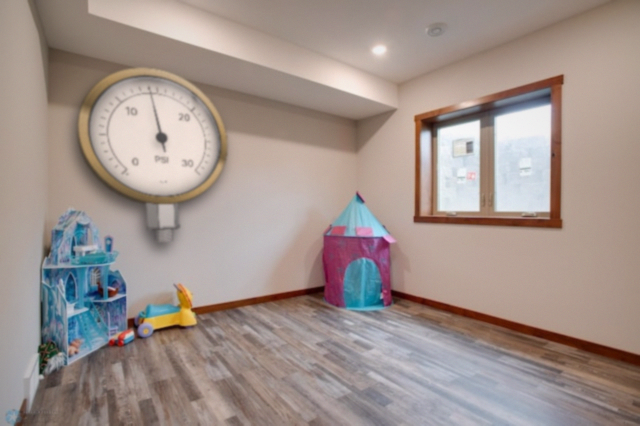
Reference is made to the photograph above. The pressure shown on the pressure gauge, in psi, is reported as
14 psi
